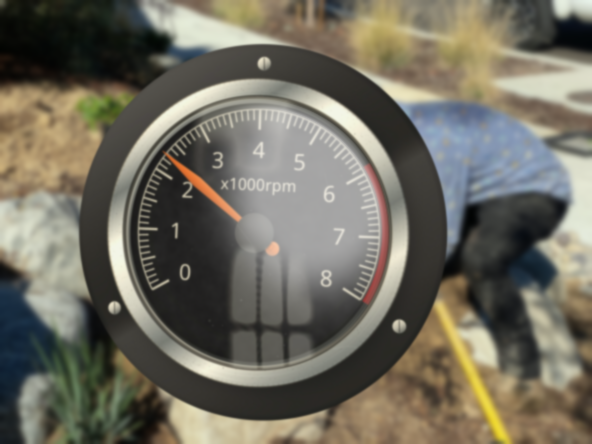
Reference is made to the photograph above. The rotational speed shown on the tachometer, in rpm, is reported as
2300 rpm
